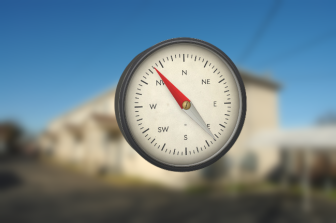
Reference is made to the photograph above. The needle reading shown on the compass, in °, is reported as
320 °
